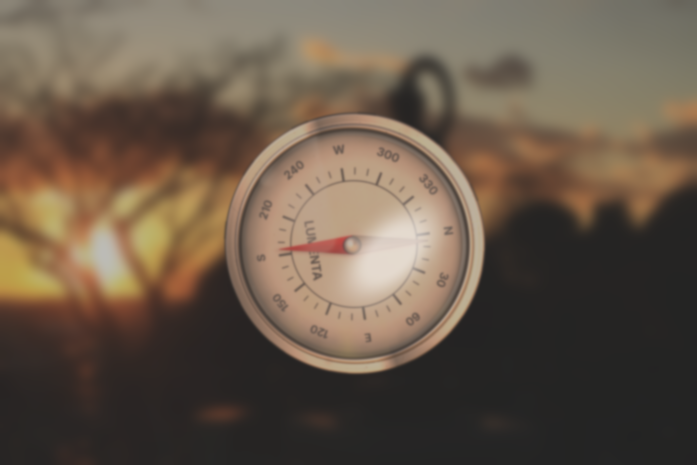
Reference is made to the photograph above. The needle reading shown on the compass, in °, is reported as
185 °
